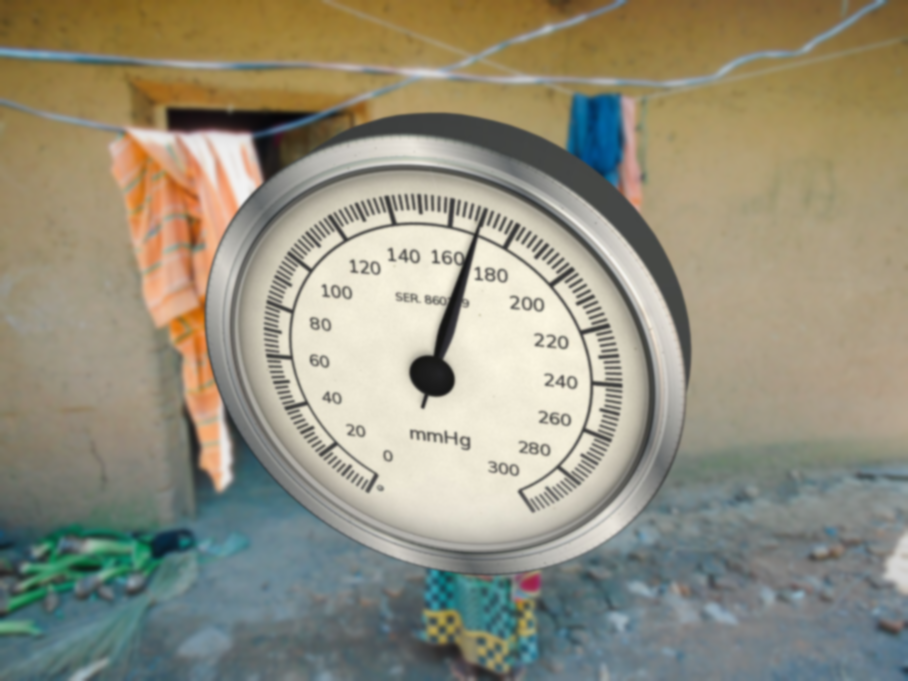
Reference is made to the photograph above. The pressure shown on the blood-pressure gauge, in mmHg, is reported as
170 mmHg
